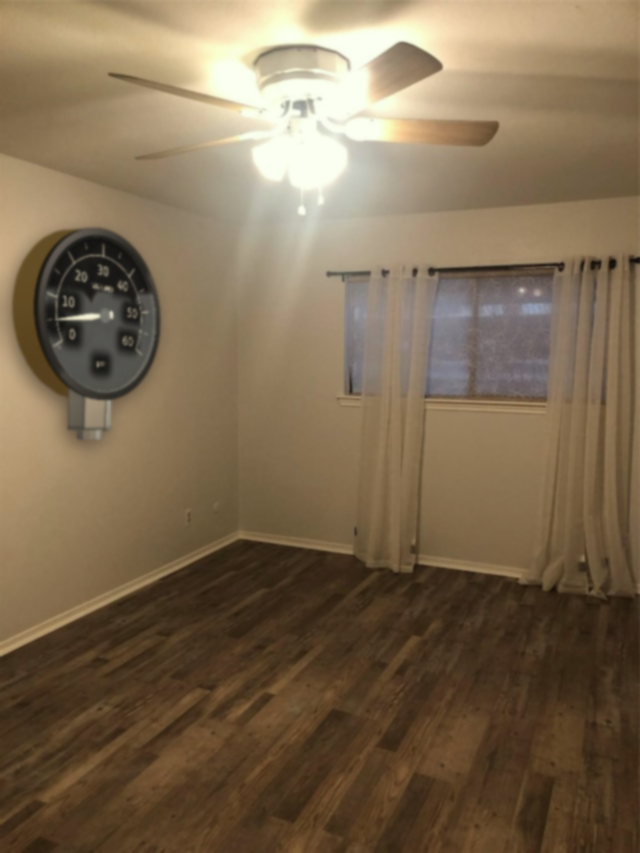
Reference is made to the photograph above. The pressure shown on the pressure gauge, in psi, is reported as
5 psi
